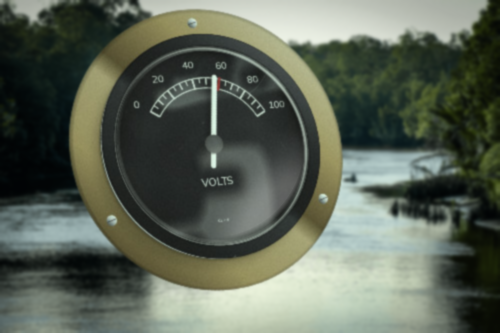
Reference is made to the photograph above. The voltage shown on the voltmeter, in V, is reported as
55 V
